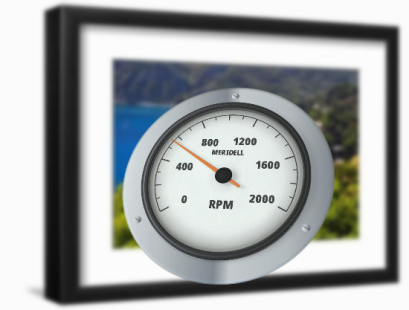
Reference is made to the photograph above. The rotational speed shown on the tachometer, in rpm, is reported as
550 rpm
